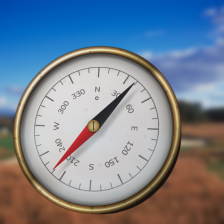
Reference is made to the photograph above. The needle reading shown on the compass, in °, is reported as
220 °
